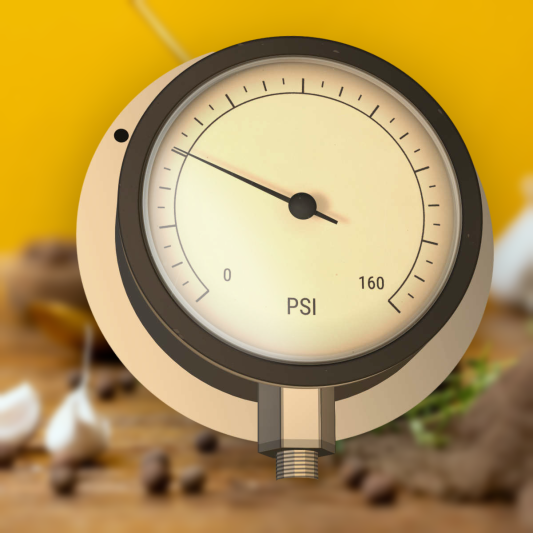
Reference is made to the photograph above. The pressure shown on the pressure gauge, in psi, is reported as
40 psi
